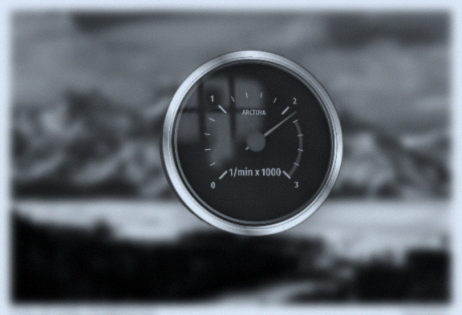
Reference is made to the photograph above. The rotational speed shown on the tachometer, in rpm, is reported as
2100 rpm
